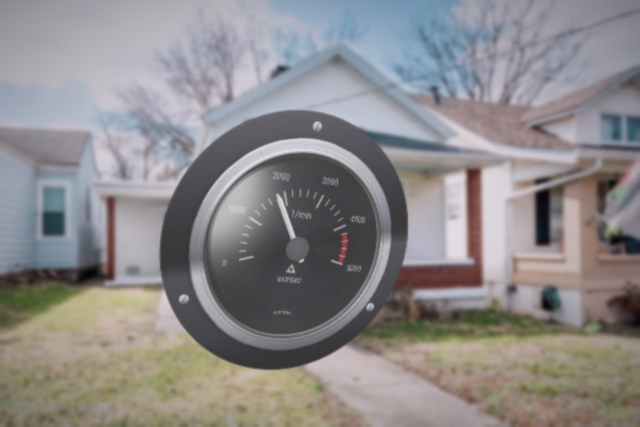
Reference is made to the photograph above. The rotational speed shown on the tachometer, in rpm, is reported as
1800 rpm
